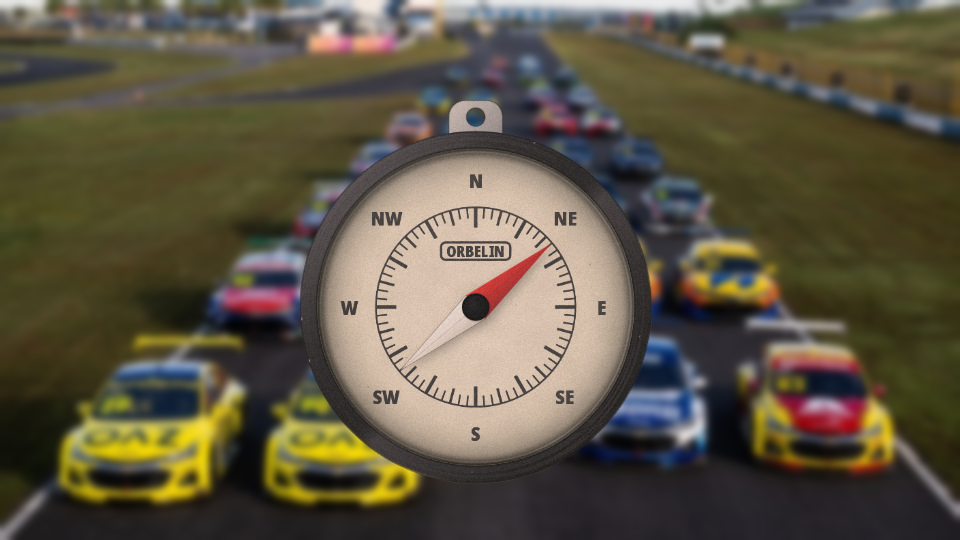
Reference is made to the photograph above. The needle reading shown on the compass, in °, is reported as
50 °
